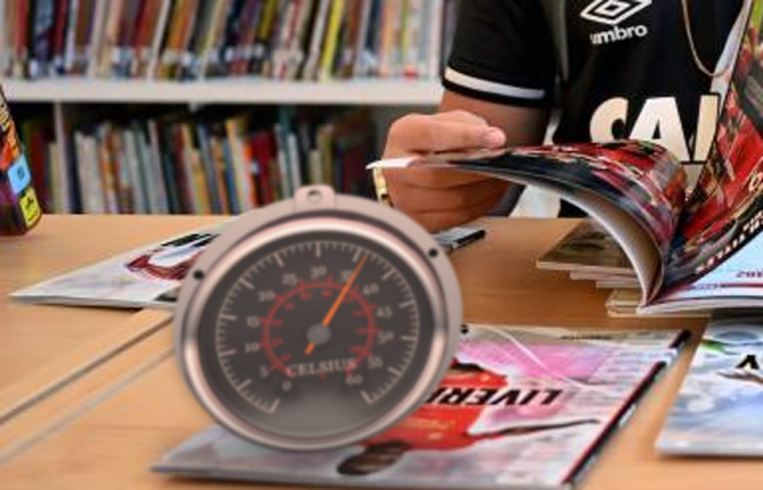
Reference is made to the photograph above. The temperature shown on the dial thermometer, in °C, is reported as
36 °C
